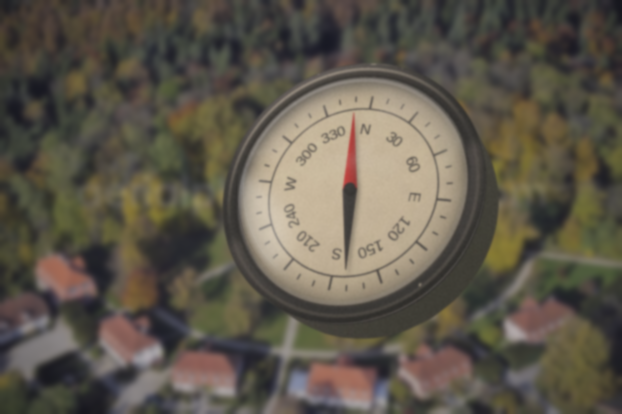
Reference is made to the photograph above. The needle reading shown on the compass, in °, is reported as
350 °
